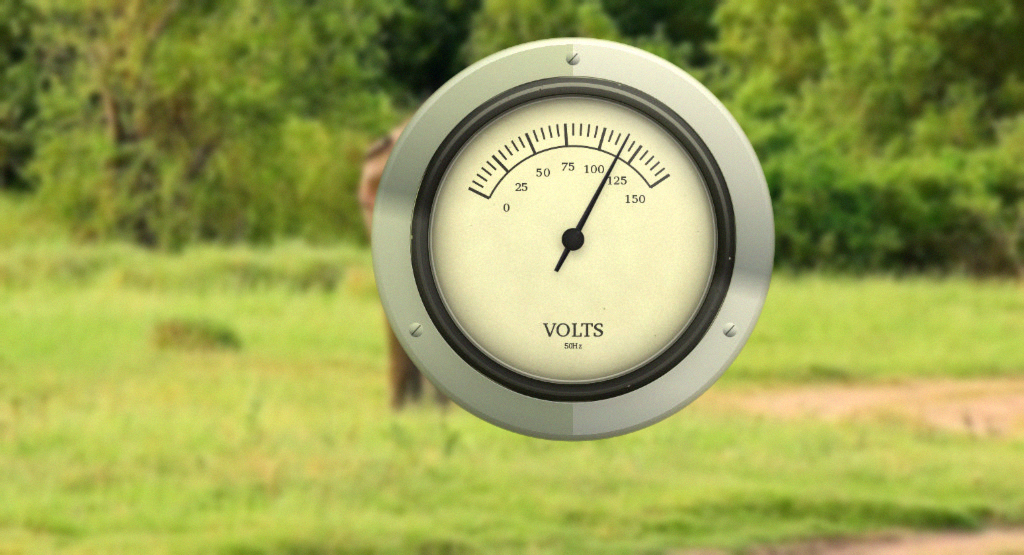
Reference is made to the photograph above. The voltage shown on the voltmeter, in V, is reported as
115 V
